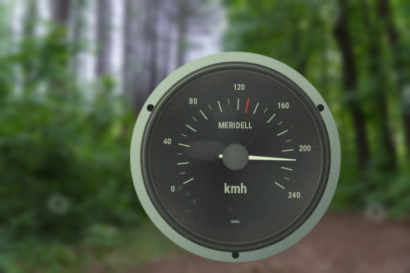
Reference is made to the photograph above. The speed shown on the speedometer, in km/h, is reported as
210 km/h
